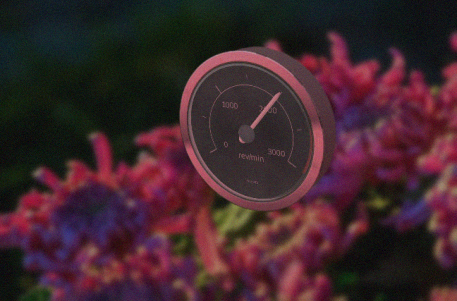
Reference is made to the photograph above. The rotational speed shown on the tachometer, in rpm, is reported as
2000 rpm
